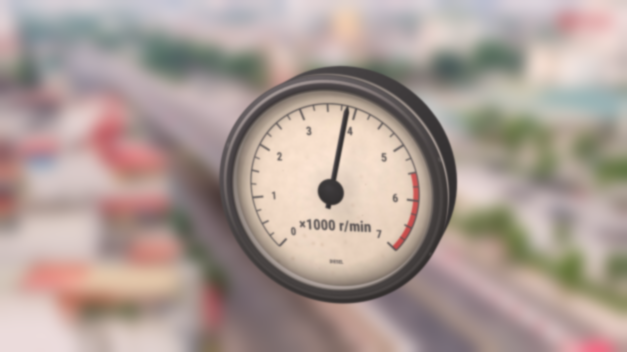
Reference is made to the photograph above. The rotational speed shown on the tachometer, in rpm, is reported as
3875 rpm
